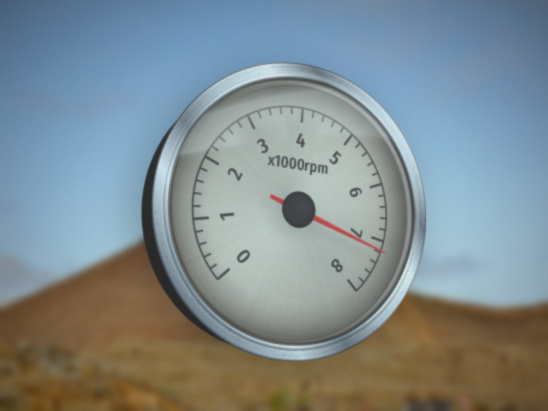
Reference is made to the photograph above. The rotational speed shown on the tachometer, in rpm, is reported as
7200 rpm
